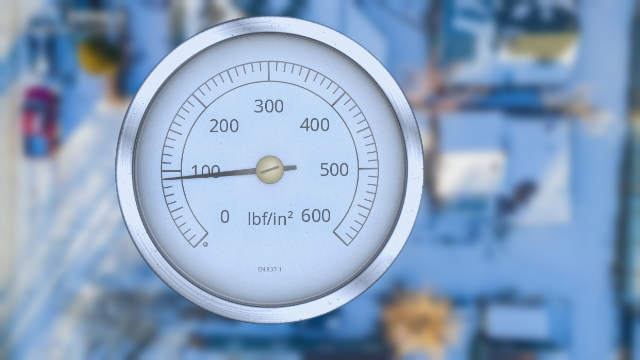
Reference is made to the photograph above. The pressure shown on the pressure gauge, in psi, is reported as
90 psi
